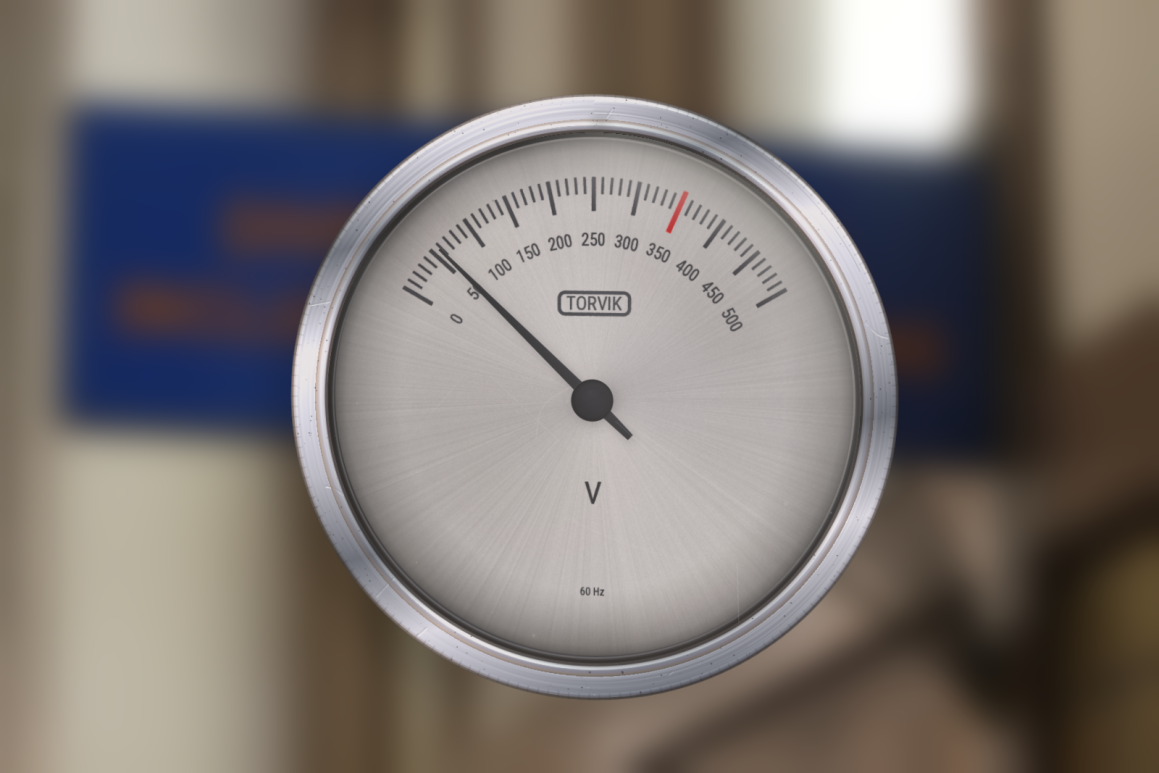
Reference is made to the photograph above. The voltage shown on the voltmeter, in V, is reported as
60 V
